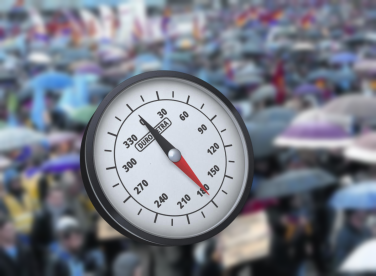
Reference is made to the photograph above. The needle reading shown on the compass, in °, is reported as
180 °
